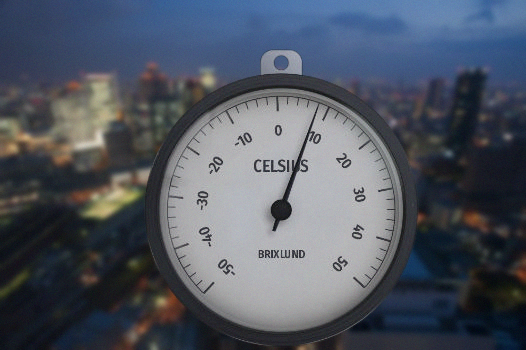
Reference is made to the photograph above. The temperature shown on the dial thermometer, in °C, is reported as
8 °C
